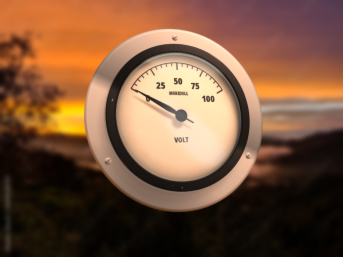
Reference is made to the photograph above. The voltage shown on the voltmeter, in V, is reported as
0 V
